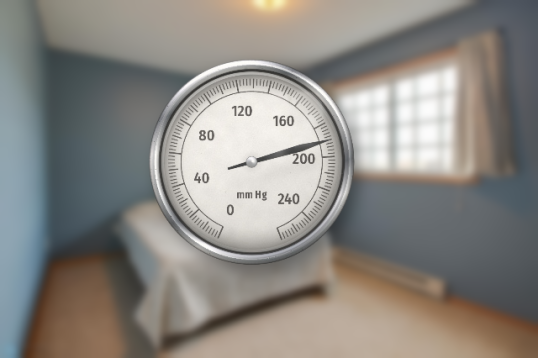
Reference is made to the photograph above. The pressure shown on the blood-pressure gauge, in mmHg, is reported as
190 mmHg
